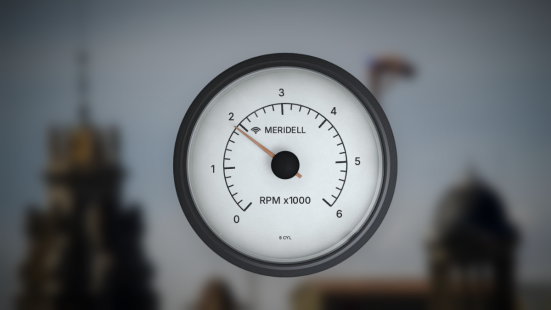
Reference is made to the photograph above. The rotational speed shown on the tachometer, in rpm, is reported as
1900 rpm
